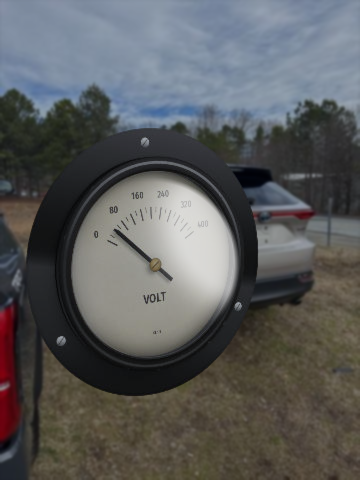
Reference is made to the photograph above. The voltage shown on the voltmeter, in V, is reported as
40 V
